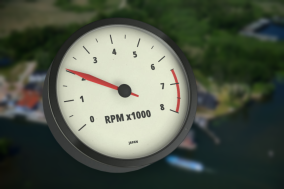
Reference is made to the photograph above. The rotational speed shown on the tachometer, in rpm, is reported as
2000 rpm
